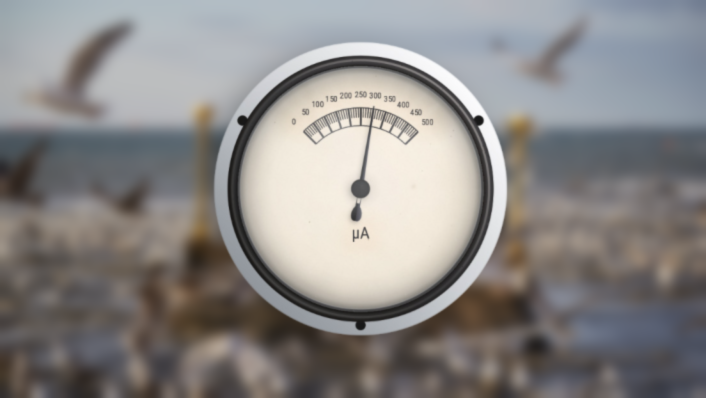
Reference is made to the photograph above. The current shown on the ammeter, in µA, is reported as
300 µA
